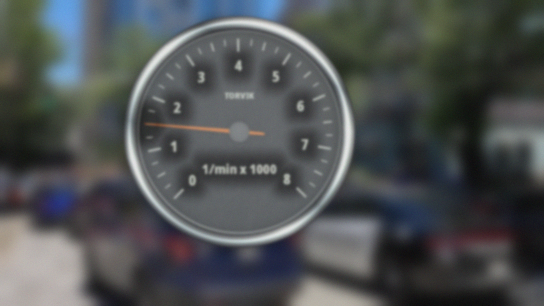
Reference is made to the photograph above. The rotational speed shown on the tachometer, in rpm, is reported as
1500 rpm
